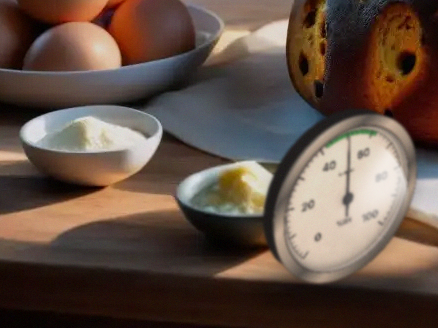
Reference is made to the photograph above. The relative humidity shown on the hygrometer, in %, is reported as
50 %
